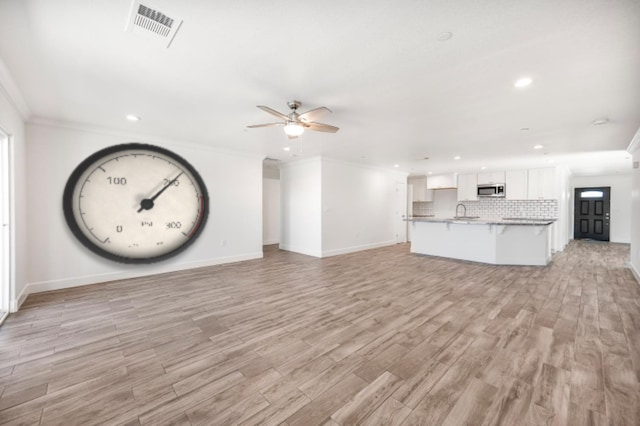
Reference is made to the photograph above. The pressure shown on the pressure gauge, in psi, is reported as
200 psi
